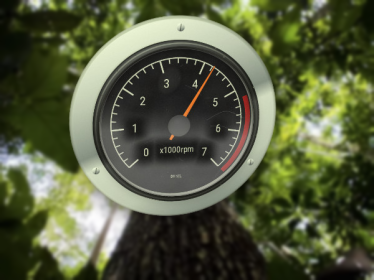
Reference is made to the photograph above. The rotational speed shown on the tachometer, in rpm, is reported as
4200 rpm
